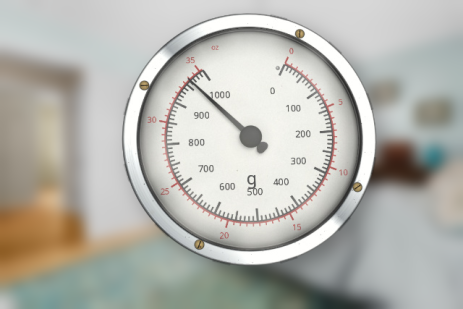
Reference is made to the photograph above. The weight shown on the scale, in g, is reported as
960 g
